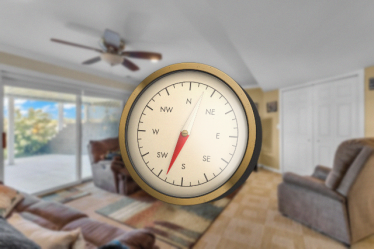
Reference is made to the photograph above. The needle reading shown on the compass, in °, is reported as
200 °
